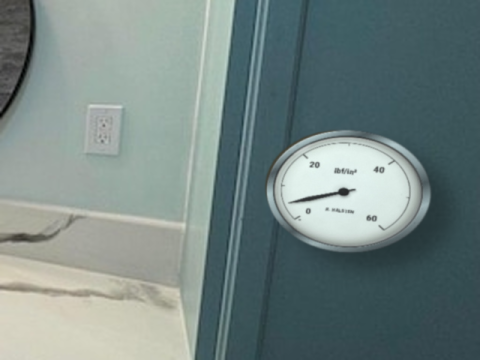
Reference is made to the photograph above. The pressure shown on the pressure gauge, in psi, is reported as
5 psi
